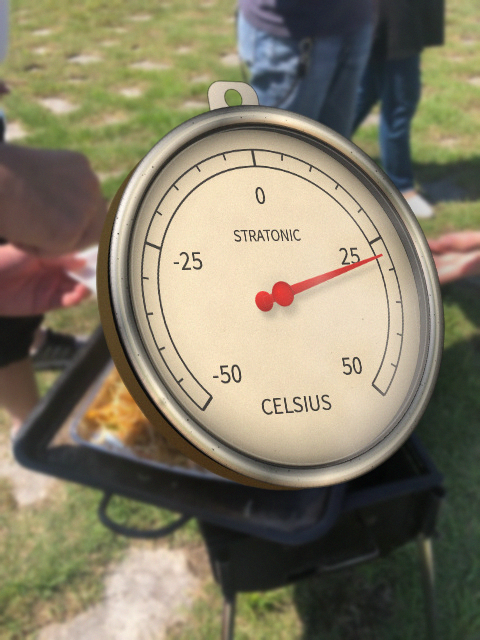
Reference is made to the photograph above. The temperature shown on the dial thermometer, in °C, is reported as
27.5 °C
